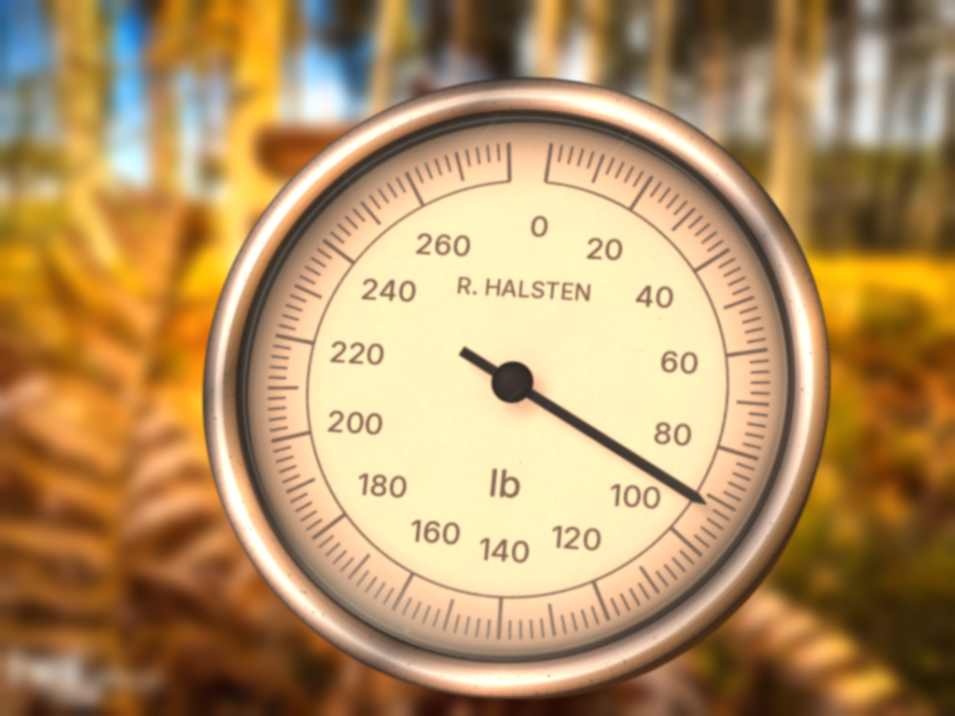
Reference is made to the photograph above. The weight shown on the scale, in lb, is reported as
92 lb
